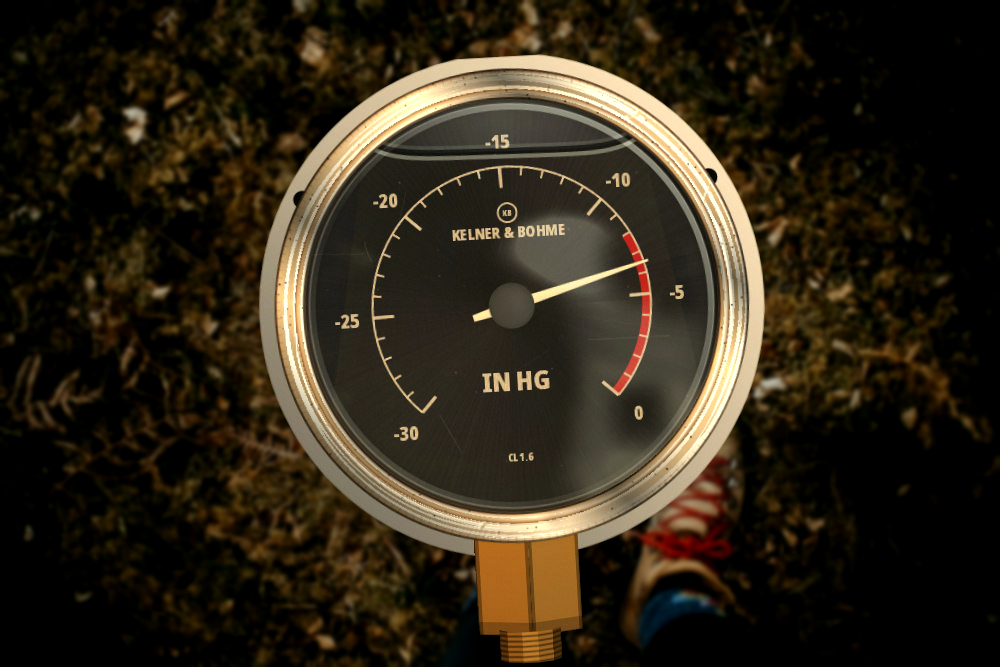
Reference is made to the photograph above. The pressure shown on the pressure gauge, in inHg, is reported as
-6.5 inHg
